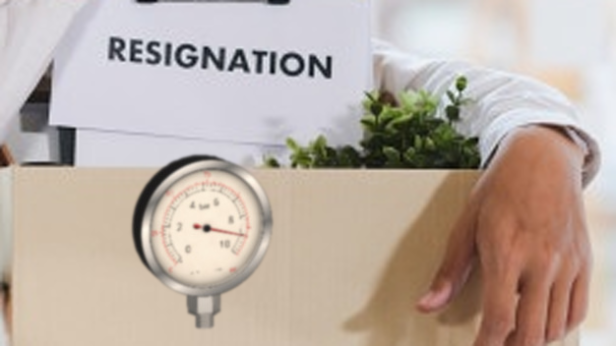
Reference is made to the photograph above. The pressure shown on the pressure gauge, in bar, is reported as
9 bar
